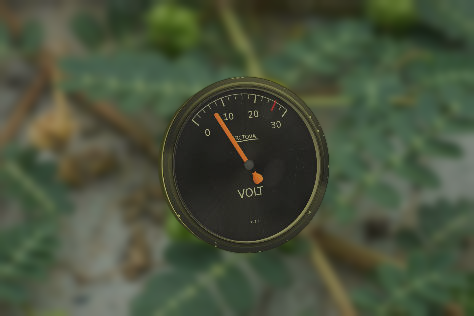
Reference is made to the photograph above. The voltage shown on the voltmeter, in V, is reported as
6 V
